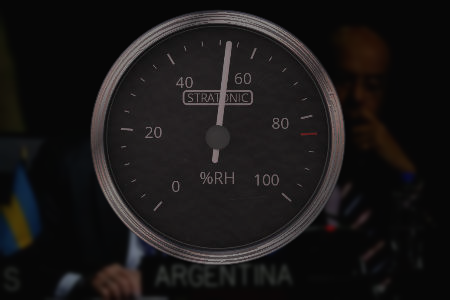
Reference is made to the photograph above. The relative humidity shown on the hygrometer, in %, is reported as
54 %
